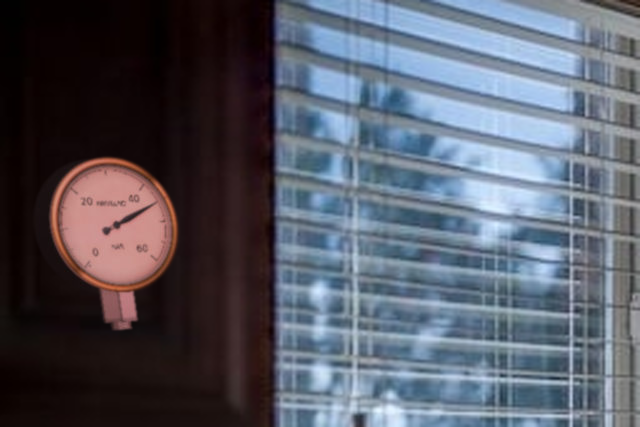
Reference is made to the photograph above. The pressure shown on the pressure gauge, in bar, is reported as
45 bar
